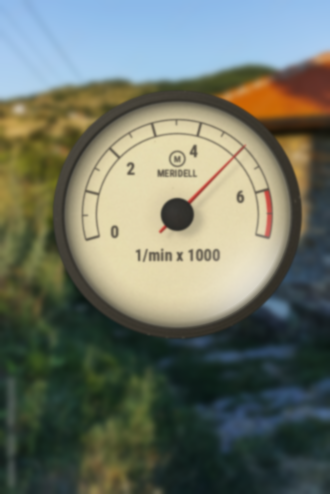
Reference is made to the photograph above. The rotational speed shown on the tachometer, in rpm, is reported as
5000 rpm
